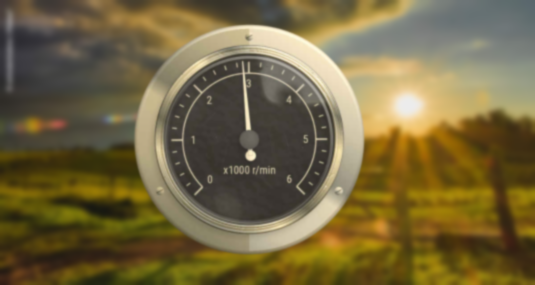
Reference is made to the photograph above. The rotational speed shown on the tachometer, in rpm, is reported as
2900 rpm
